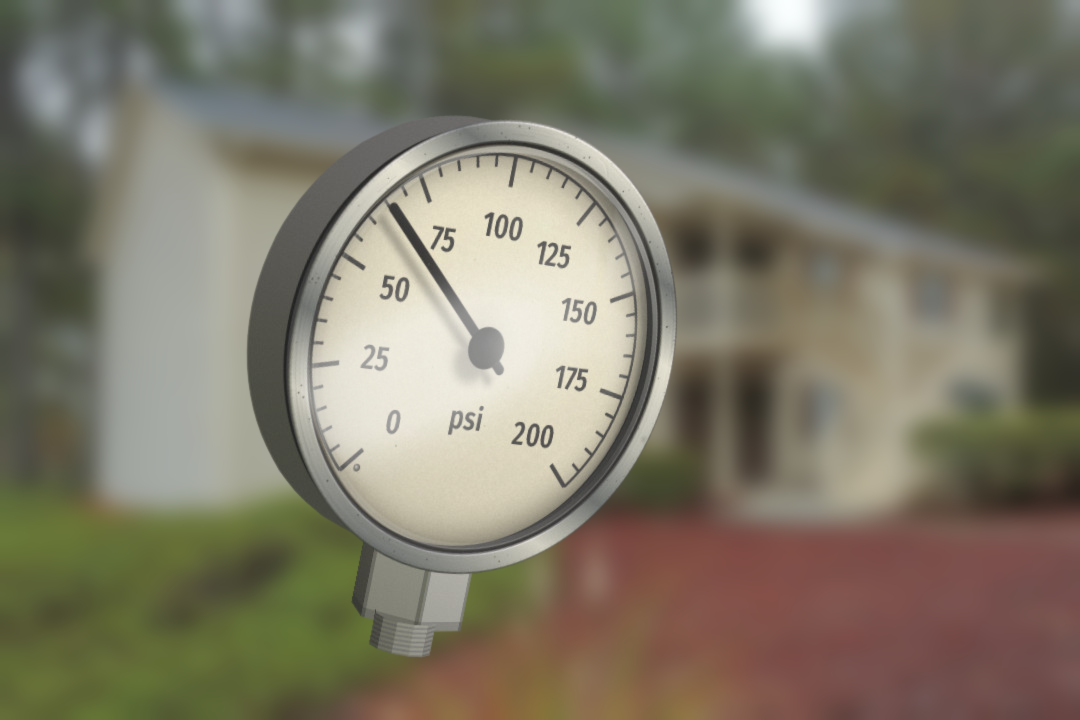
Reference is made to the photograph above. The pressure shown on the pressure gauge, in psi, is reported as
65 psi
